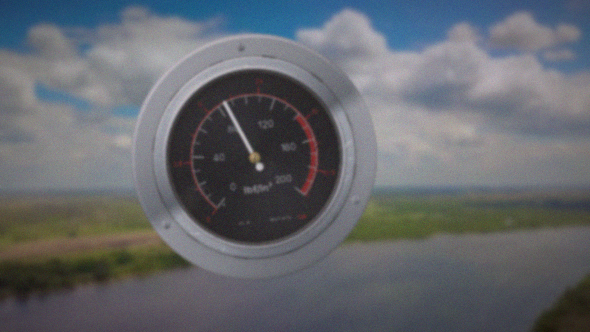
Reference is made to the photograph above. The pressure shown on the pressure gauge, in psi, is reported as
85 psi
